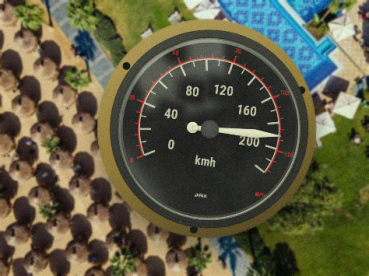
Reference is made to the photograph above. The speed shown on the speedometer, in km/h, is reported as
190 km/h
